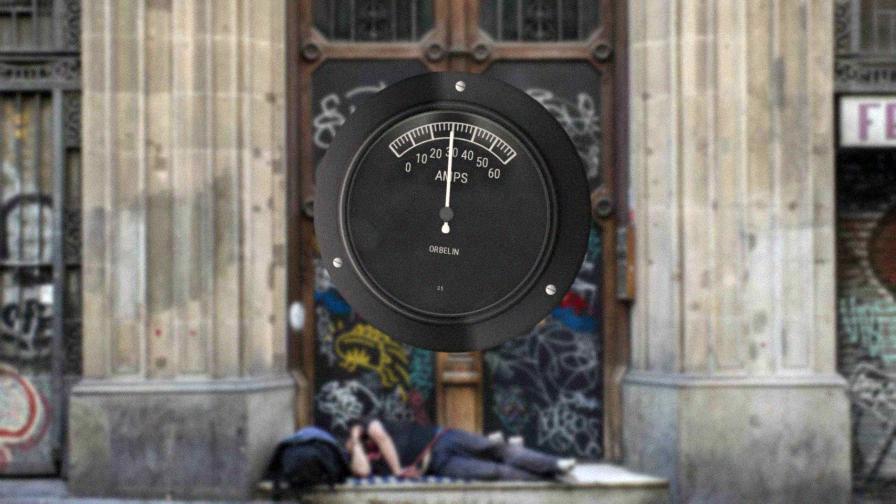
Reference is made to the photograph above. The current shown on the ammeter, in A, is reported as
30 A
